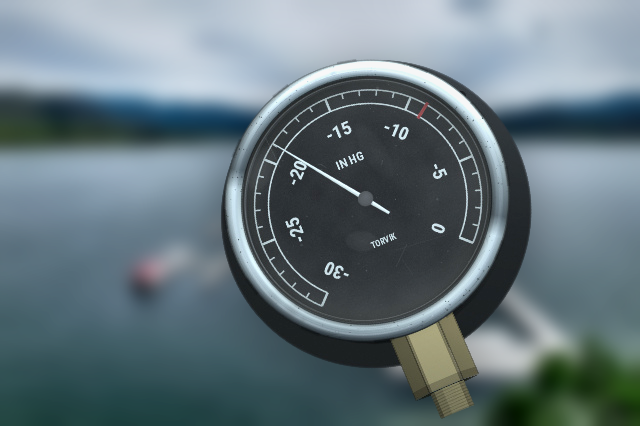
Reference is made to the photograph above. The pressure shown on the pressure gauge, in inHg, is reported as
-19 inHg
